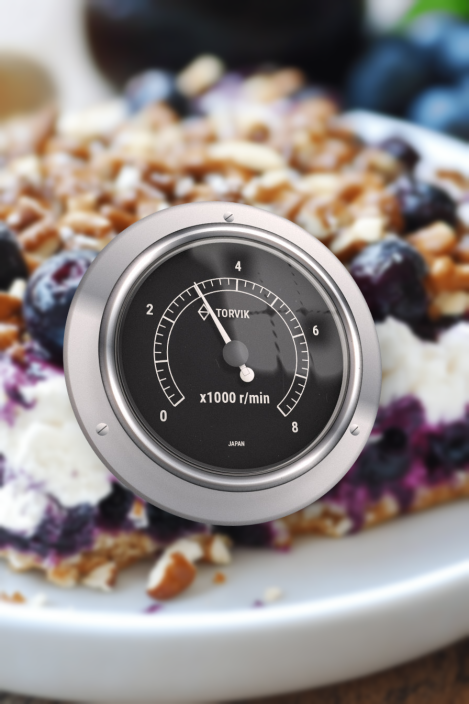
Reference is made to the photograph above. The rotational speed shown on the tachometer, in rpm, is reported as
3000 rpm
